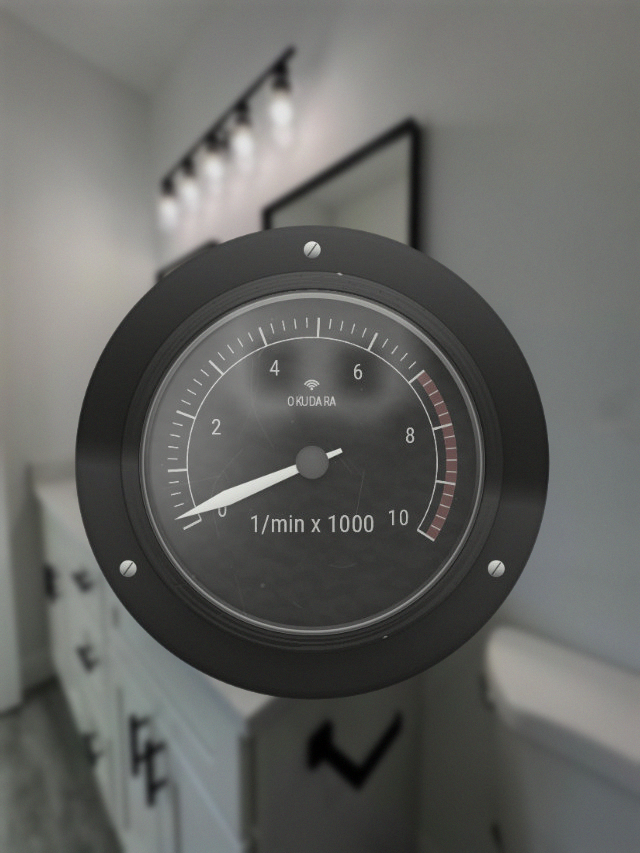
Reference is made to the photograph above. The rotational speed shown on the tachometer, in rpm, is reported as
200 rpm
